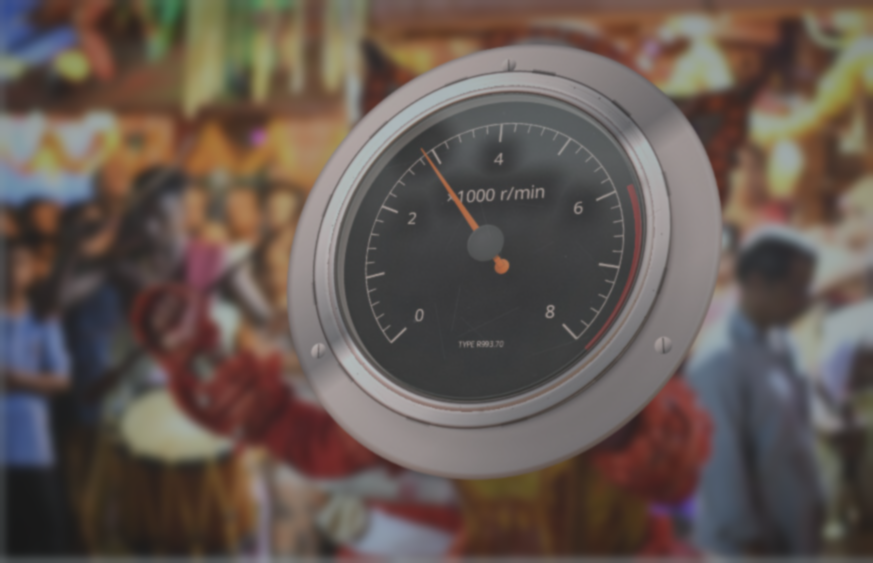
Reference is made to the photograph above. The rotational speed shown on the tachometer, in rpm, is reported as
2900 rpm
